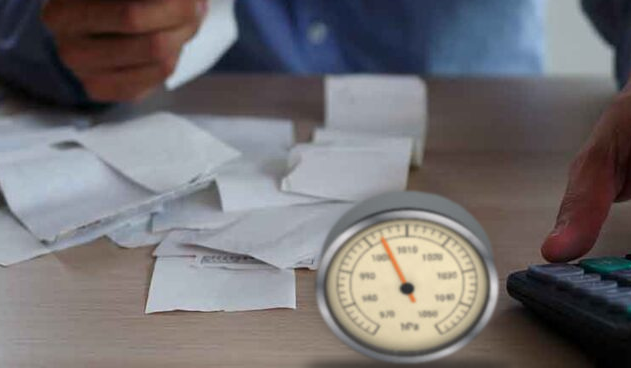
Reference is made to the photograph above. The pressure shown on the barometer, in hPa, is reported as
1004 hPa
